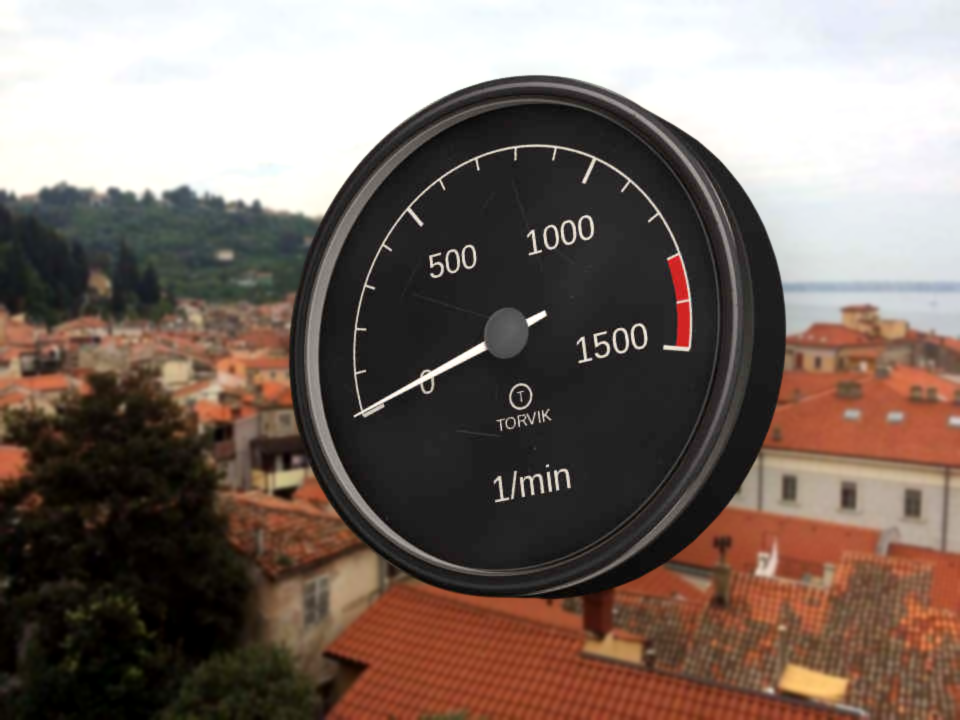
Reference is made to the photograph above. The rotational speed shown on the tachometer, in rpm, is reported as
0 rpm
